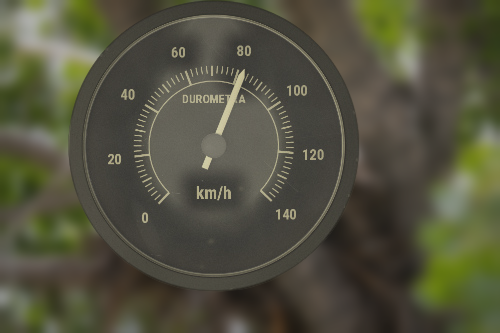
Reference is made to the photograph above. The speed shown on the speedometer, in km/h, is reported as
82 km/h
